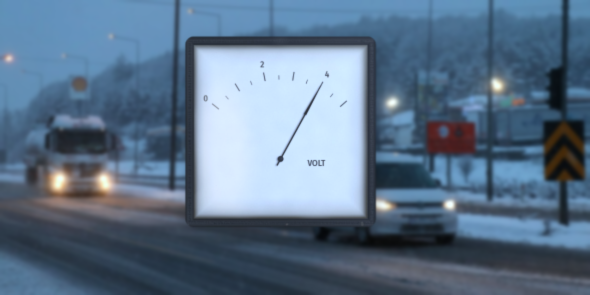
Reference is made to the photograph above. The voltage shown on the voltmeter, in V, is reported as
4 V
